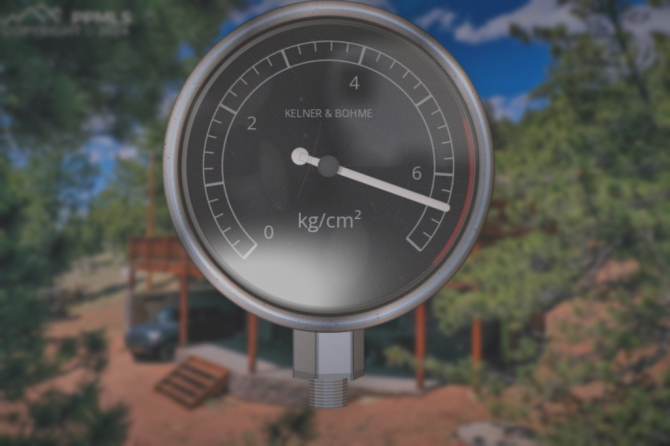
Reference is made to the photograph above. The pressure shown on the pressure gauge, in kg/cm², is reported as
6.4 kg/cm²
